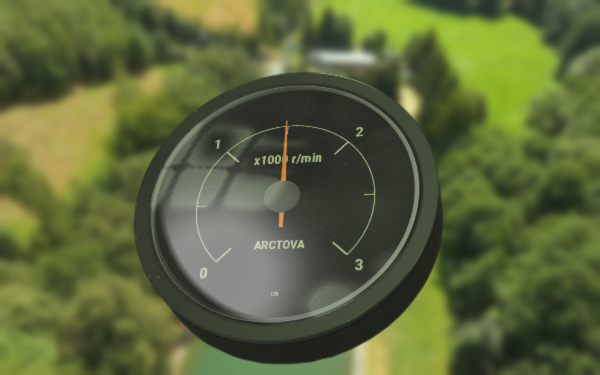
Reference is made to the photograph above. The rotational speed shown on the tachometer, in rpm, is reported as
1500 rpm
